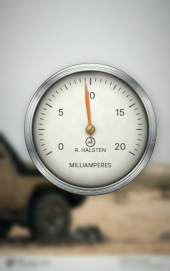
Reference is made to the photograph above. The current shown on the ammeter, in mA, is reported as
9.5 mA
